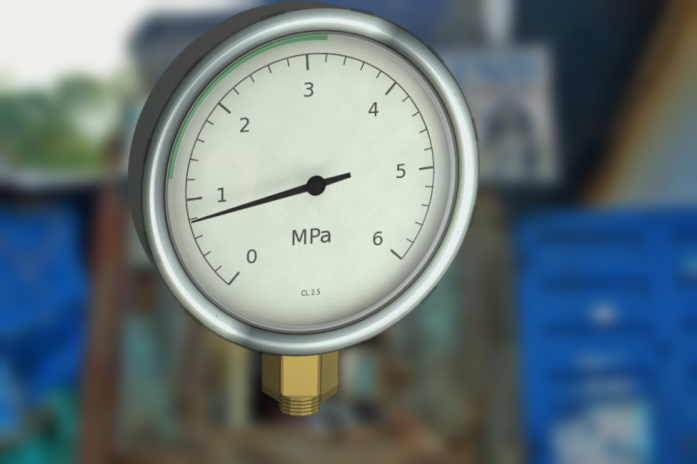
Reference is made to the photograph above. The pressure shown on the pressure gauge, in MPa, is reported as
0.8 MPa
